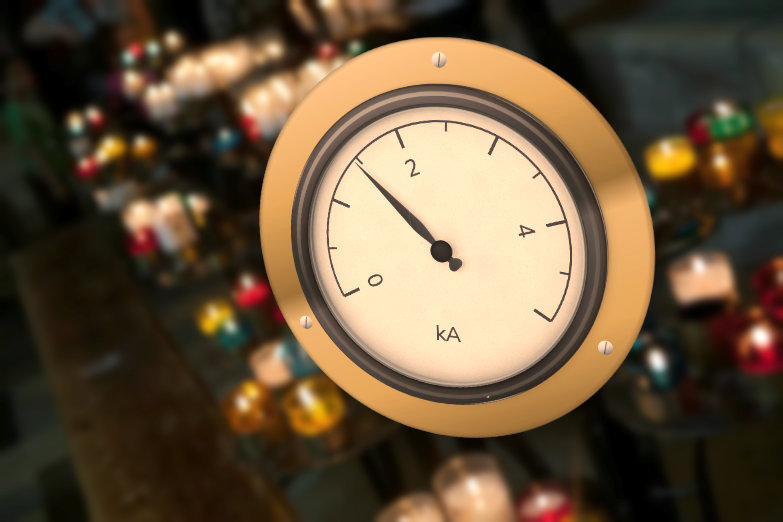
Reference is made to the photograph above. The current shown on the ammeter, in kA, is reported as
1.5 kA
